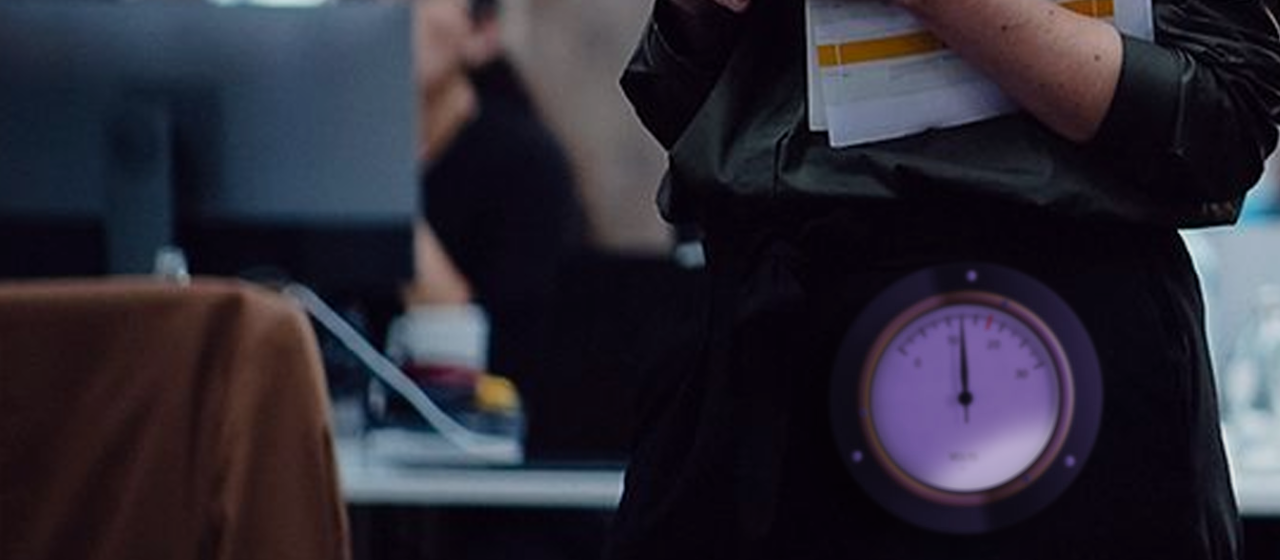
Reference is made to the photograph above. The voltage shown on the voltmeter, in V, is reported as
12.5 V
